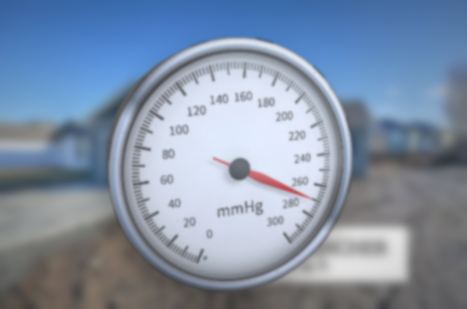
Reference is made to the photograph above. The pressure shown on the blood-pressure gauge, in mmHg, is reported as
270 mmHg
